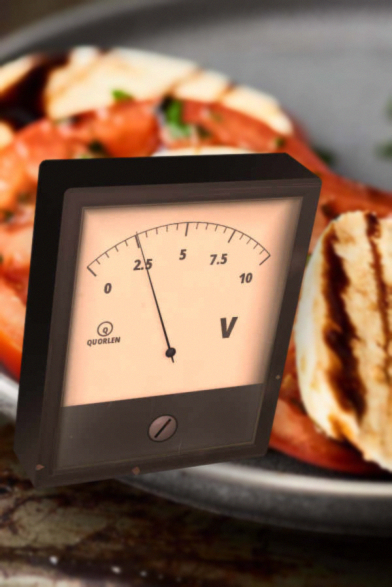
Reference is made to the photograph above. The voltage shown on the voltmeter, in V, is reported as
2.5 V
